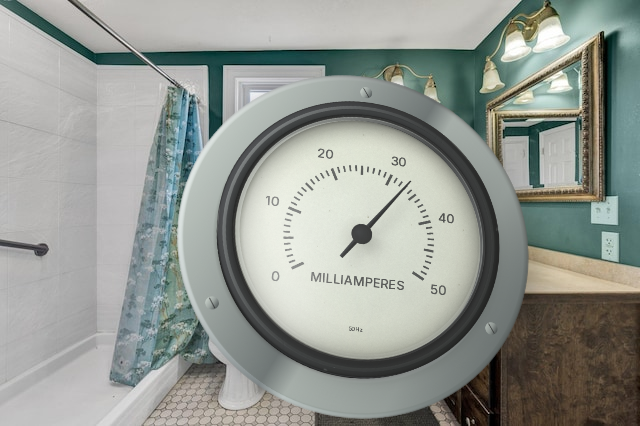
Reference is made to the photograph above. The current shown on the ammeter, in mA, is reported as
33 mA
